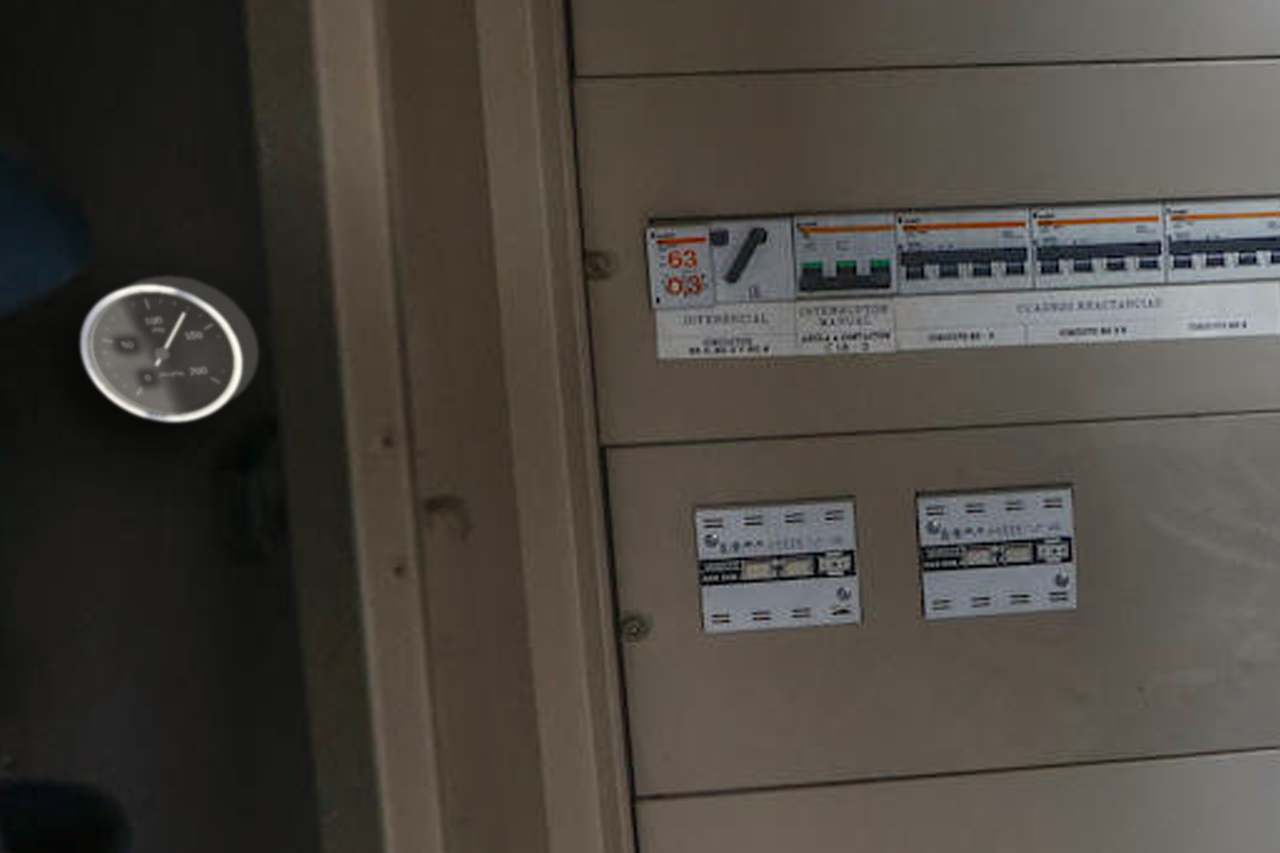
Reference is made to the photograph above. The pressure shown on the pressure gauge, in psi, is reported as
130 psi
